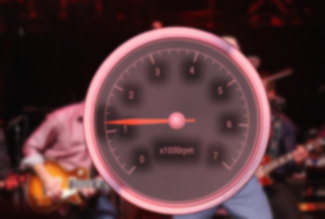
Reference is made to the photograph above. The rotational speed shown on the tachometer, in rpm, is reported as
1200 rpm
